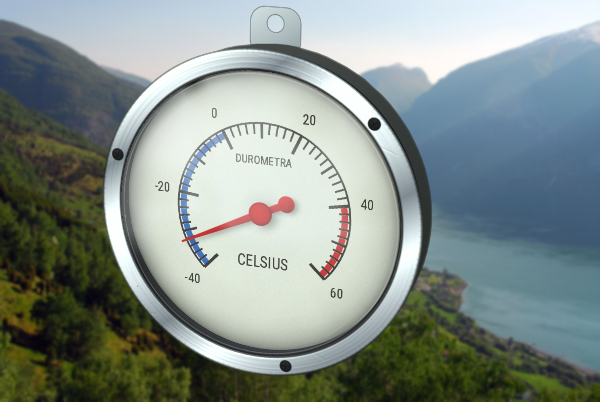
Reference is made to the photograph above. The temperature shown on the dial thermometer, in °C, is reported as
-32 °C
